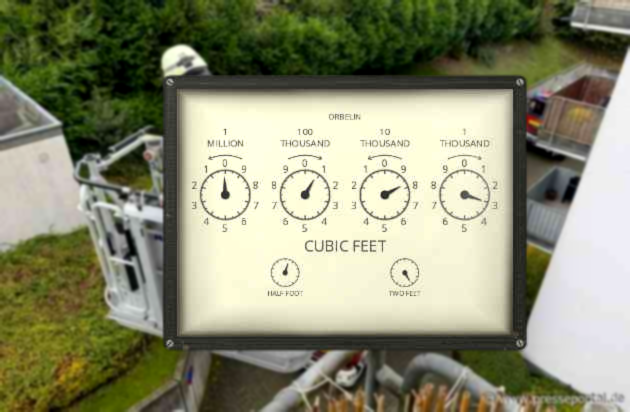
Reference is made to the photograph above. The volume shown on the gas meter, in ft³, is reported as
8300 ft³
